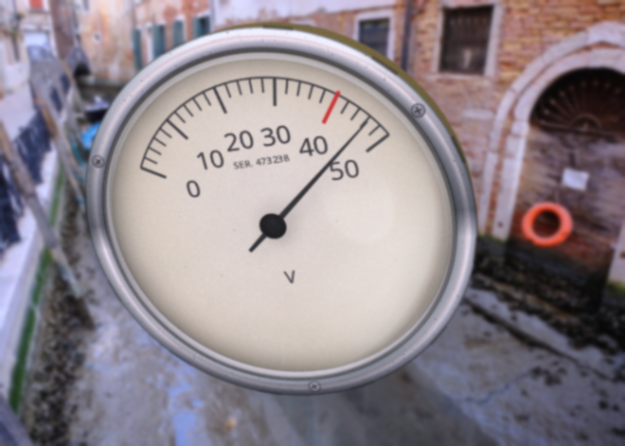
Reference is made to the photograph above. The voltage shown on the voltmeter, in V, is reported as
46 V
